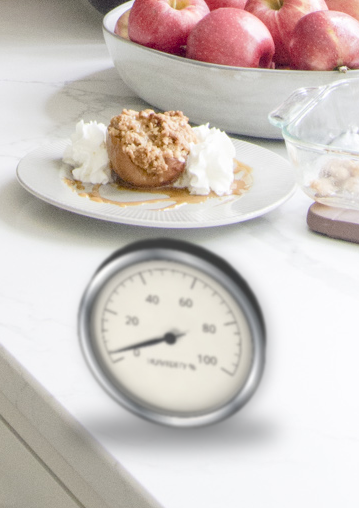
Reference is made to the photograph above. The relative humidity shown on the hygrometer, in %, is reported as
4 %
